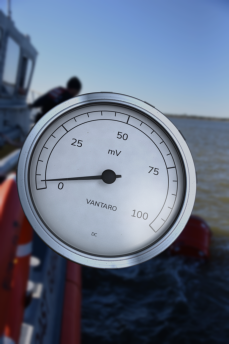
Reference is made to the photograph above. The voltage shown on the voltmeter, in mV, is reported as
2.5 mV
